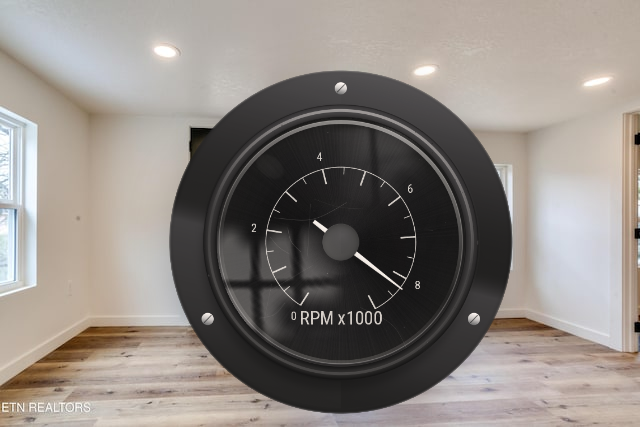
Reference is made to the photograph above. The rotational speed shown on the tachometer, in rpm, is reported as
8250 rpm
